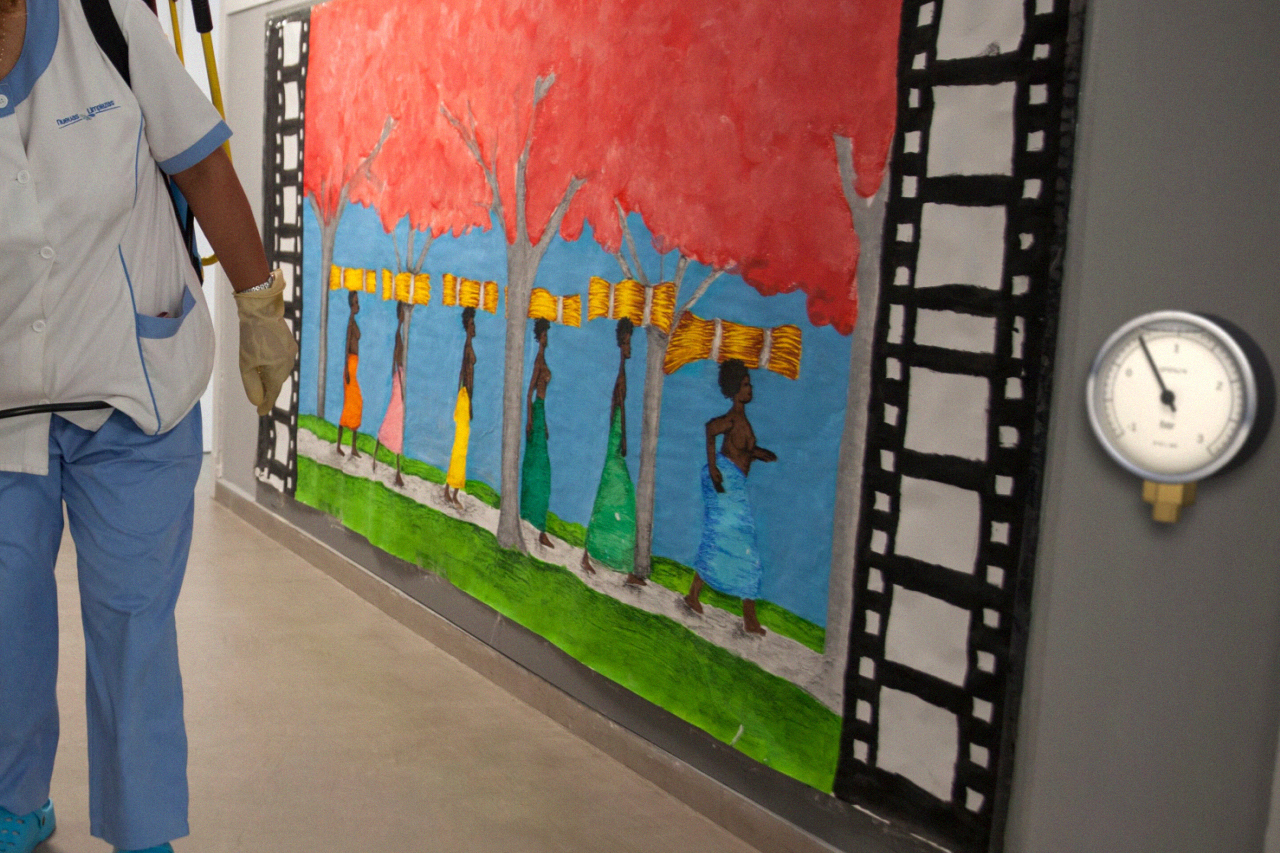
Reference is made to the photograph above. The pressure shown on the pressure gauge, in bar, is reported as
0.5 bar
